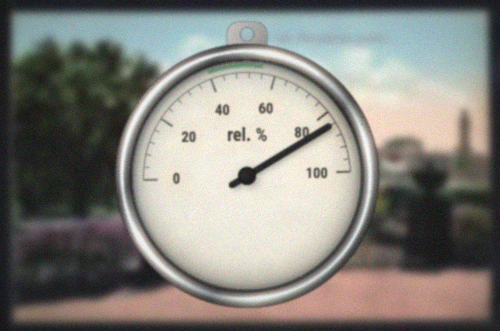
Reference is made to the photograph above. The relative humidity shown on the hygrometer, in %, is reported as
84 %
